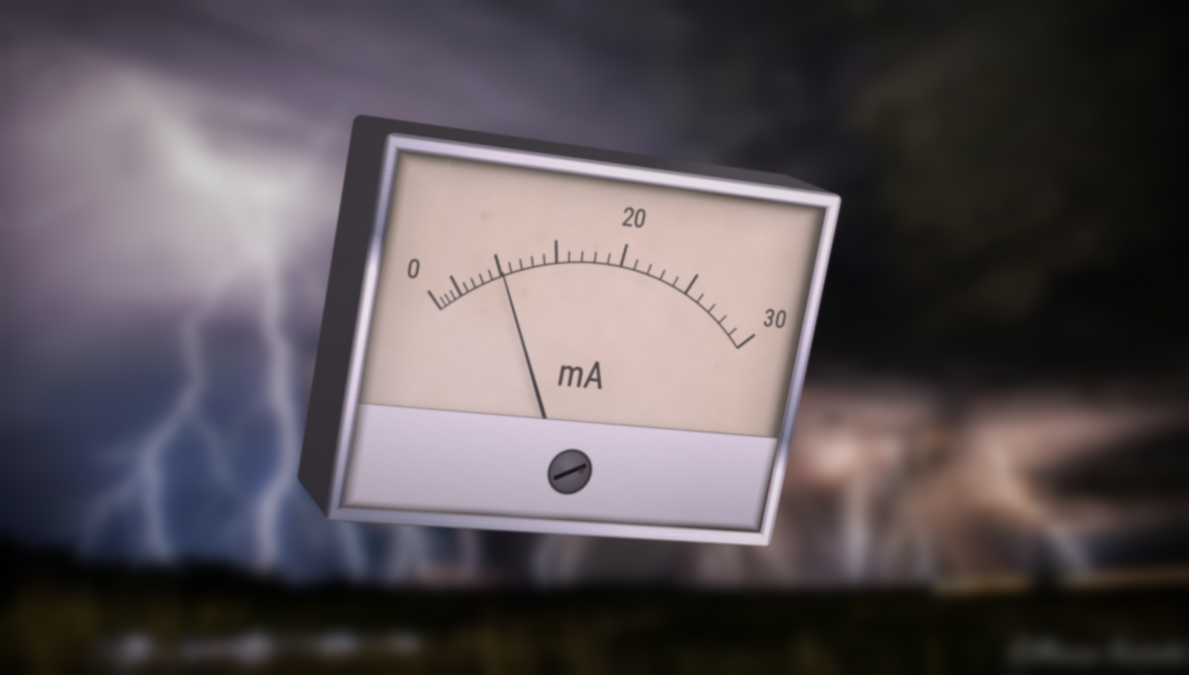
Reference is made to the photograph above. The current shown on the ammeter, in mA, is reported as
10 mA
